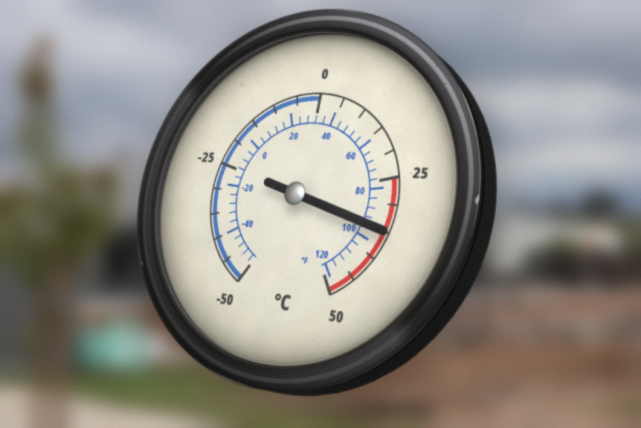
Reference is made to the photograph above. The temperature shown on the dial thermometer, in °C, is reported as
35 °C
